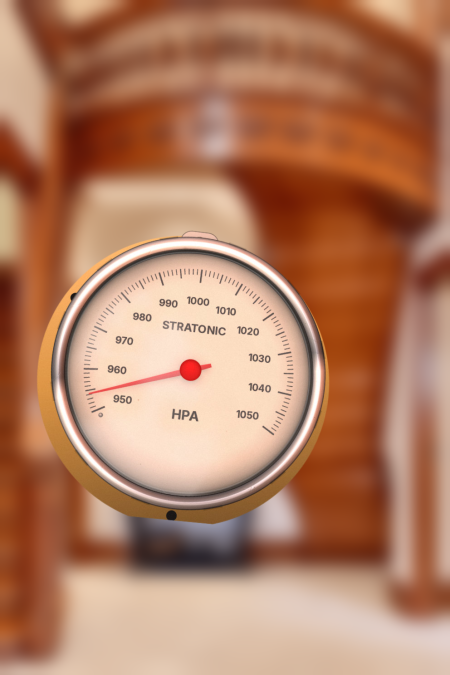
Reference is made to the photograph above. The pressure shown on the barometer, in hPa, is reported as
954 hPa
